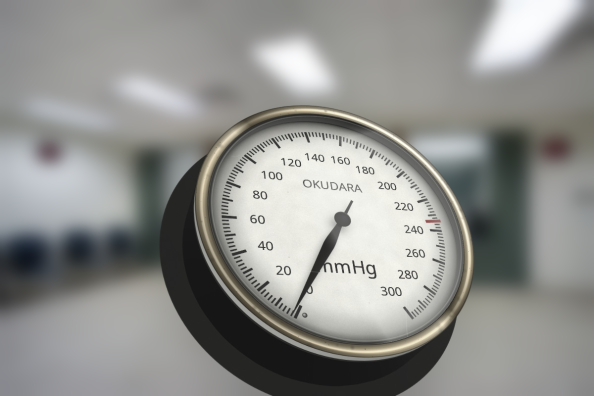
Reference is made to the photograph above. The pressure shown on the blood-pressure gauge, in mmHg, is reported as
2 mmHg
